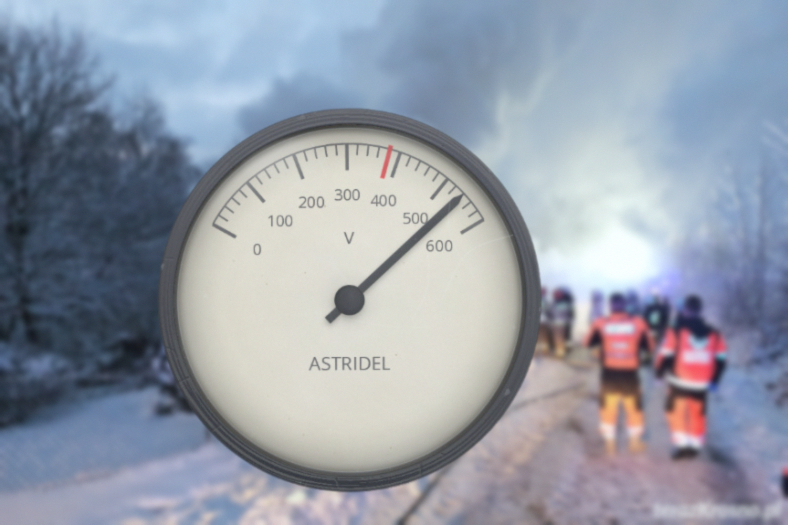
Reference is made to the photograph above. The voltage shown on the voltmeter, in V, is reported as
540 V
